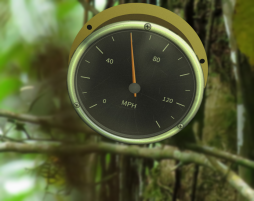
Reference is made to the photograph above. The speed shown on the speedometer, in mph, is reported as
60 mph
